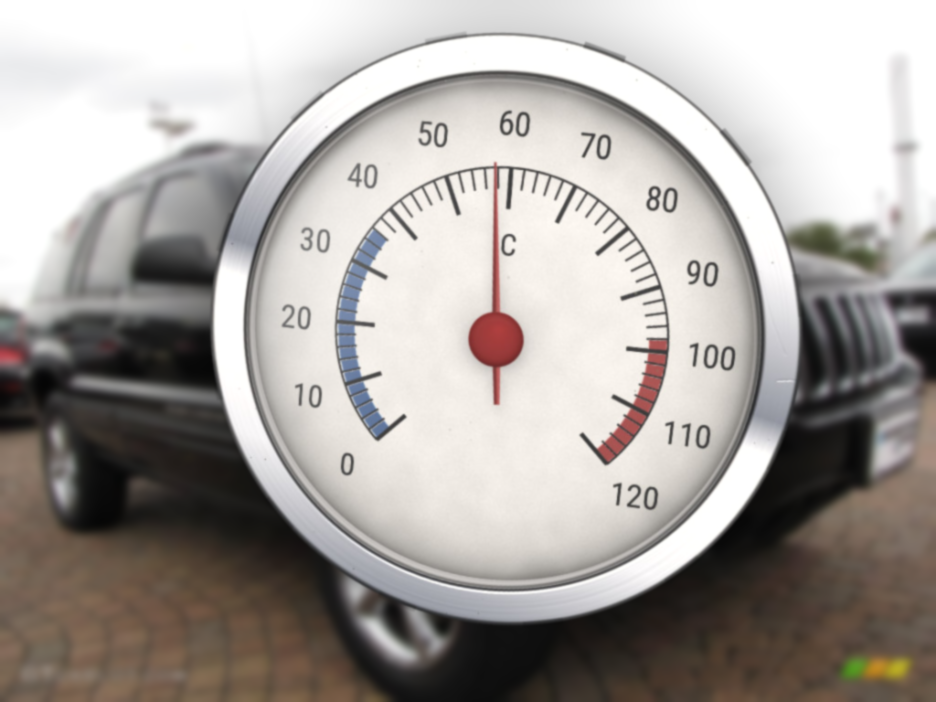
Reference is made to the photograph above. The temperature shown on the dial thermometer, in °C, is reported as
58 °C
